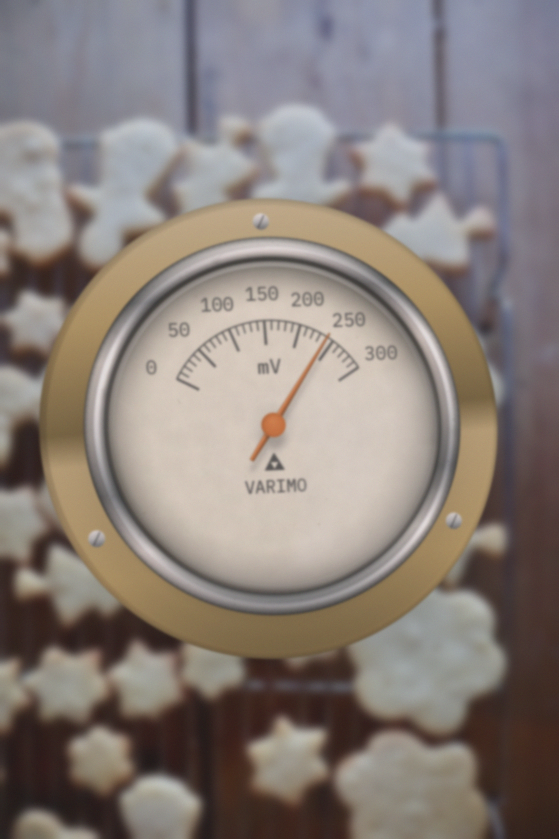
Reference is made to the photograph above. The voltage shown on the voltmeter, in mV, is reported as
240 mV
